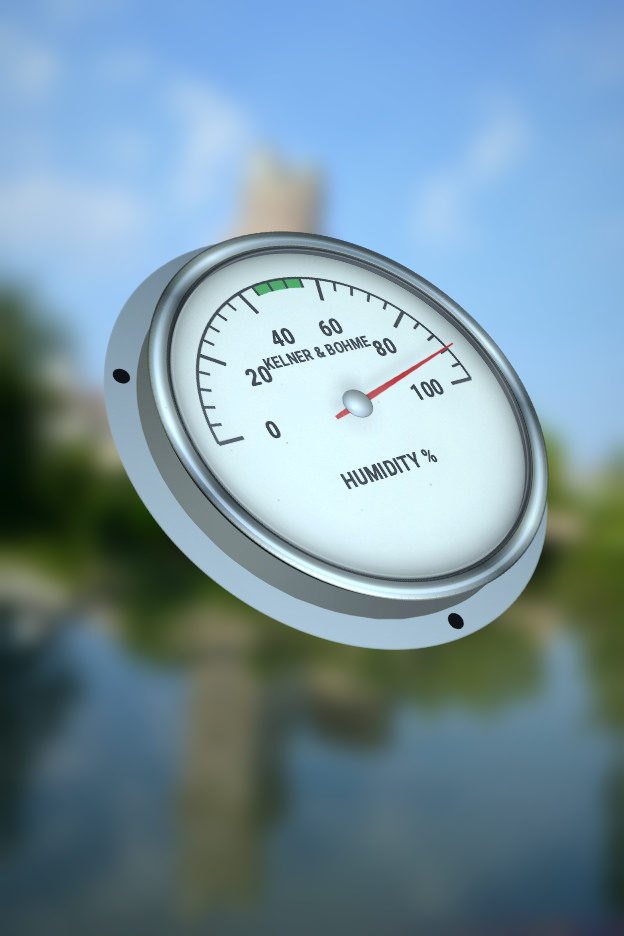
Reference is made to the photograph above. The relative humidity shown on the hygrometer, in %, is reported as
92 %
